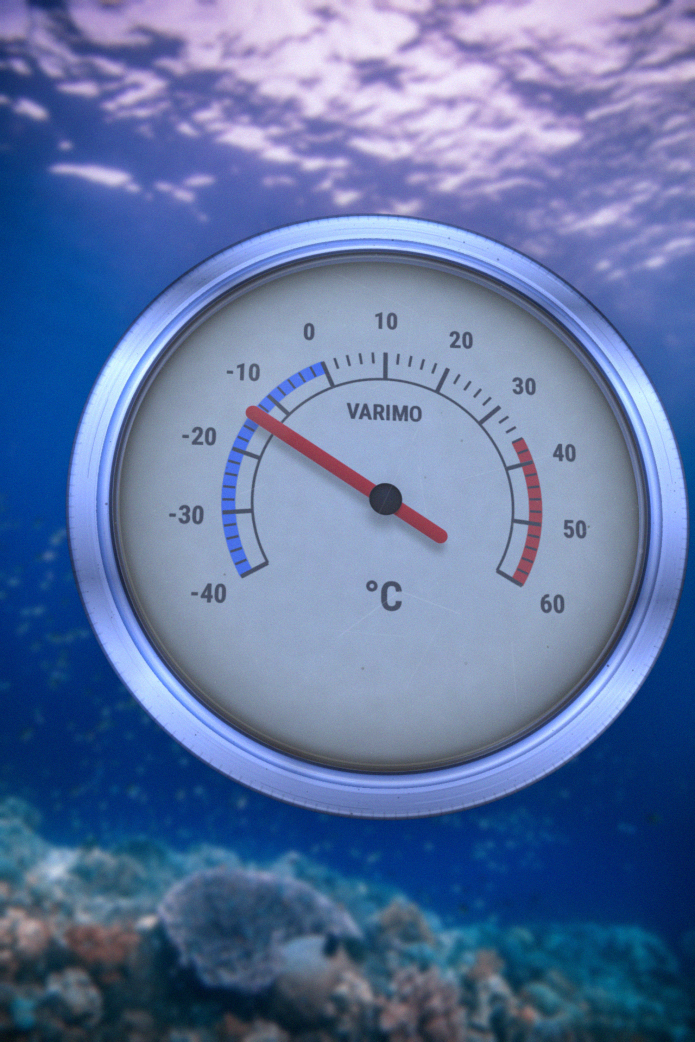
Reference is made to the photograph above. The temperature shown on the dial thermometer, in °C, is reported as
-14 °C
